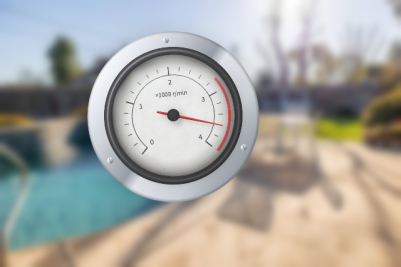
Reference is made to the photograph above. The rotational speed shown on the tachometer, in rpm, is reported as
3600 rpm
